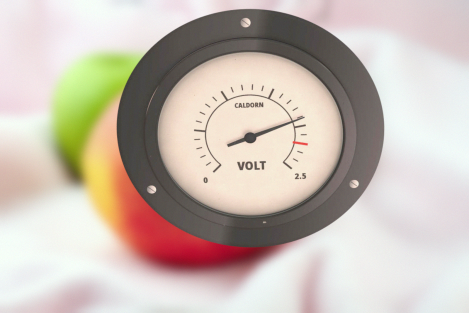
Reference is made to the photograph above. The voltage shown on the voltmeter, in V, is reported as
1.9 V
